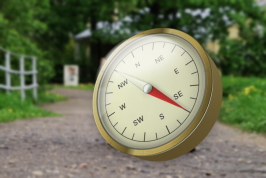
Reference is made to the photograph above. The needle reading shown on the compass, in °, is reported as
150 °
